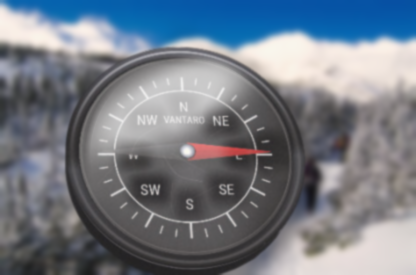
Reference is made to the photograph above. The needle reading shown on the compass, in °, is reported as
90 °
